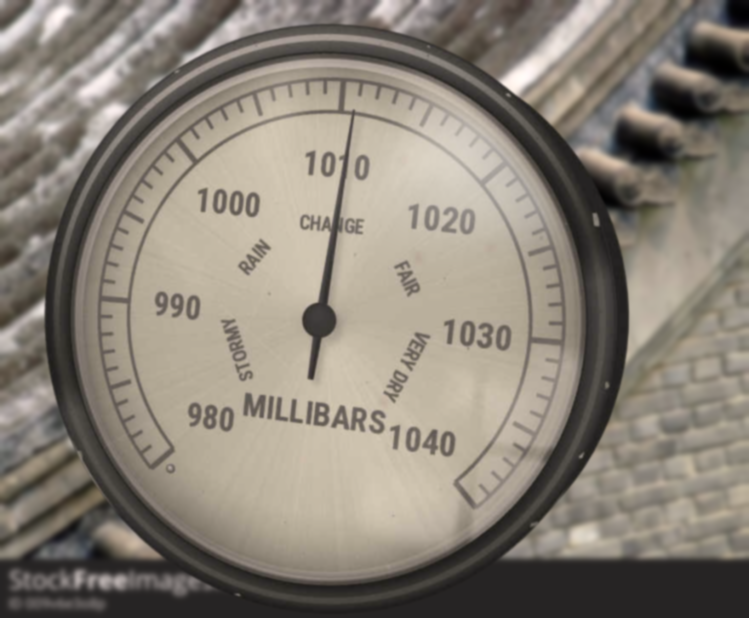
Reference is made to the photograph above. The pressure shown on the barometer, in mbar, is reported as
1011 mbar
